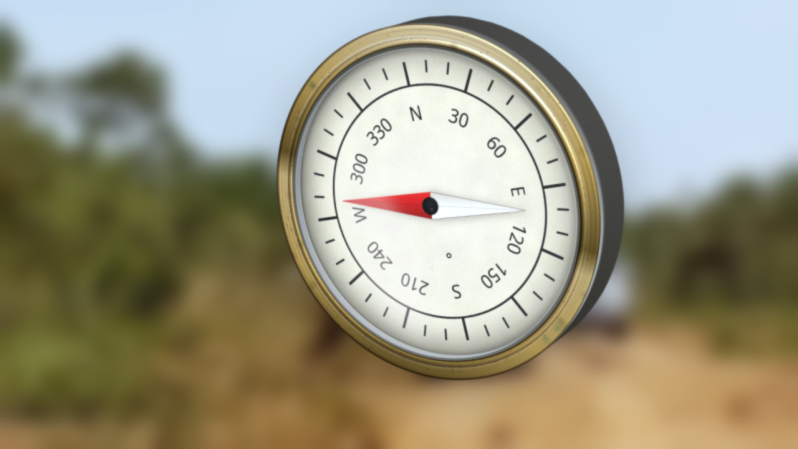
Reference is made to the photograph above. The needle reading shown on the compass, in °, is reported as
280 °
